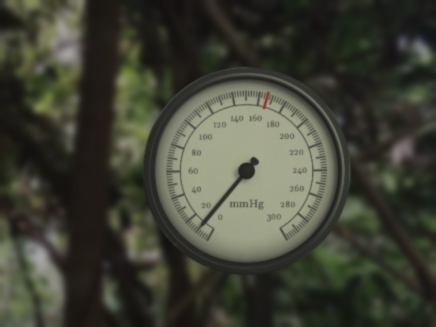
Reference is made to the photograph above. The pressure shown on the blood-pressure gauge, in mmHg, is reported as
10 mmHg
